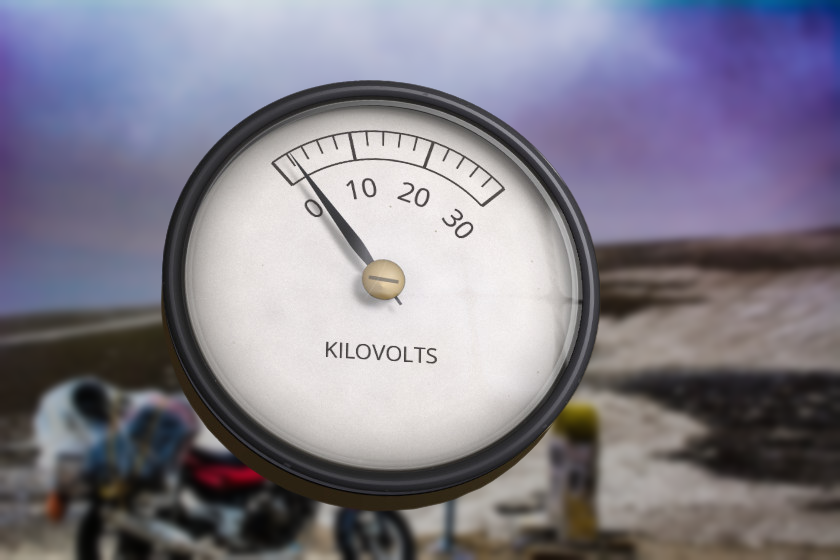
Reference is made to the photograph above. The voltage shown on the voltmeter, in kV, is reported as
2 kV
